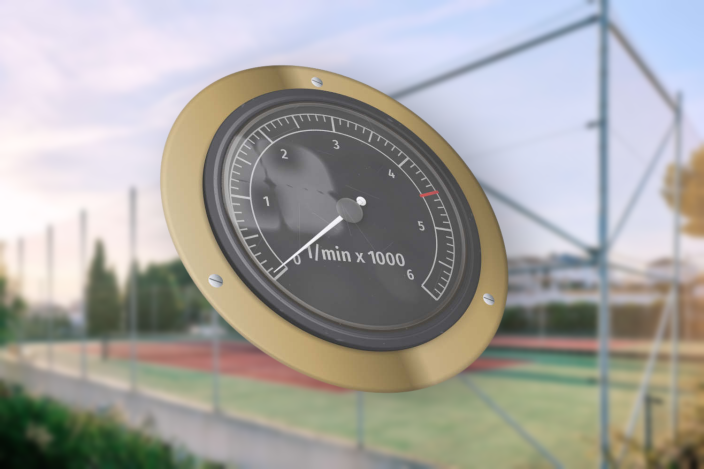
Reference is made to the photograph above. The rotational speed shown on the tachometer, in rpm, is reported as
50 rpm
